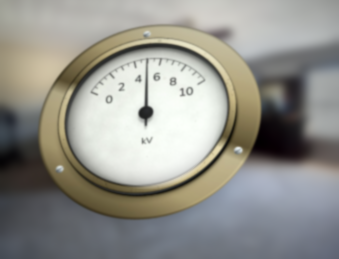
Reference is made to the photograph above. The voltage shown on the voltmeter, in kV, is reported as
5 kV
